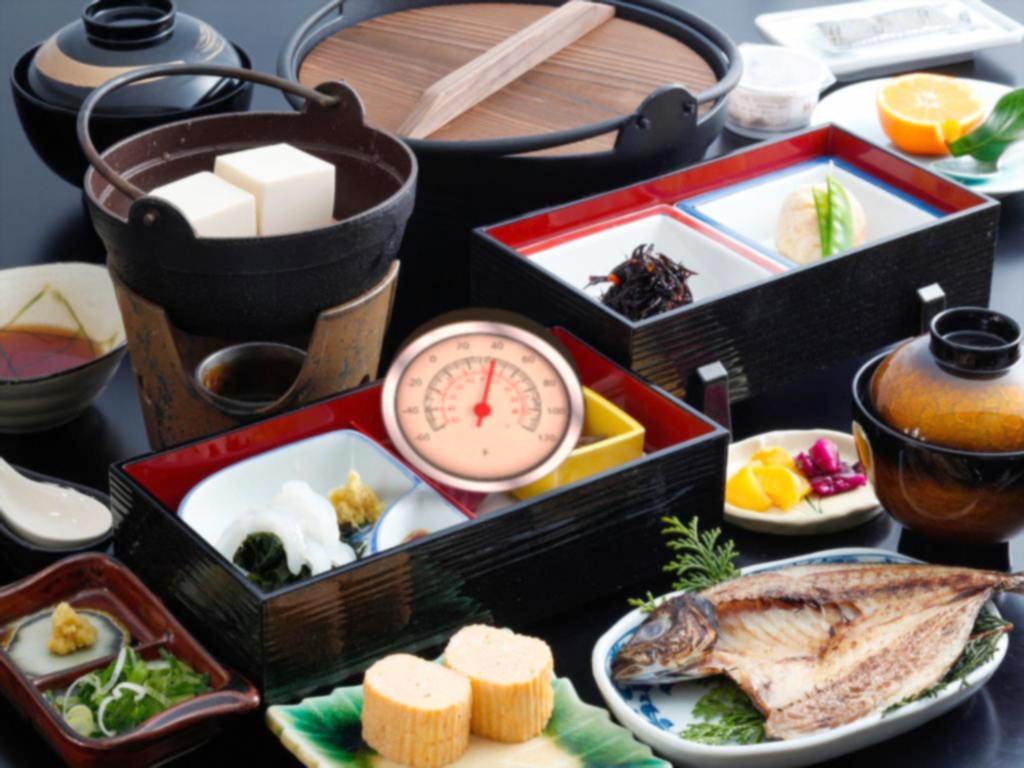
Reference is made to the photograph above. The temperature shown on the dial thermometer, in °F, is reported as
40 °F
